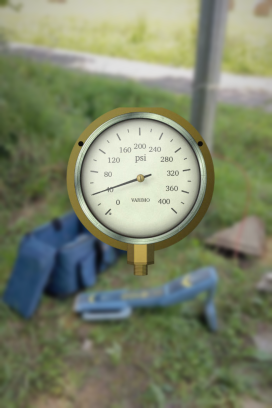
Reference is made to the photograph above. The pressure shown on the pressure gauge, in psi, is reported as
40 psi
